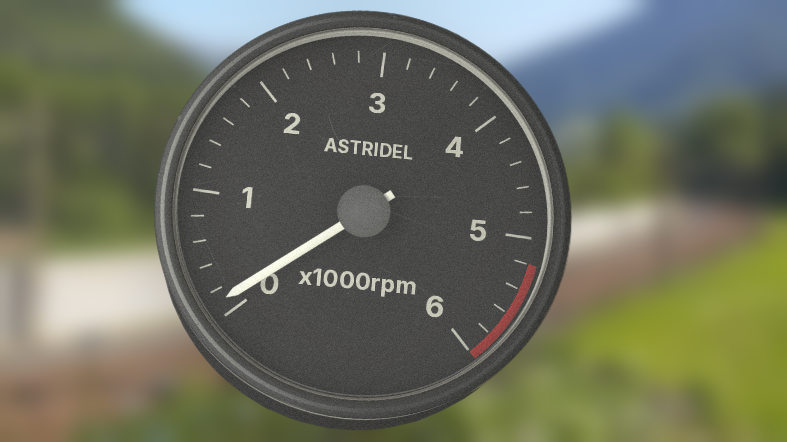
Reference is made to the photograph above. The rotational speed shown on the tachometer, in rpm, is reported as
100 rpm
